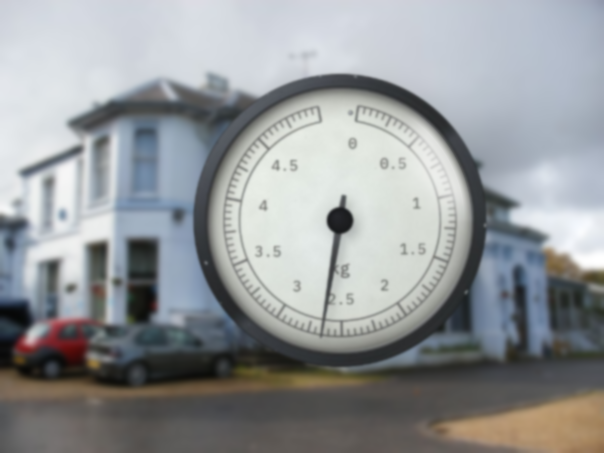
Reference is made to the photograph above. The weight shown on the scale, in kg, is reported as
2.65 kg
